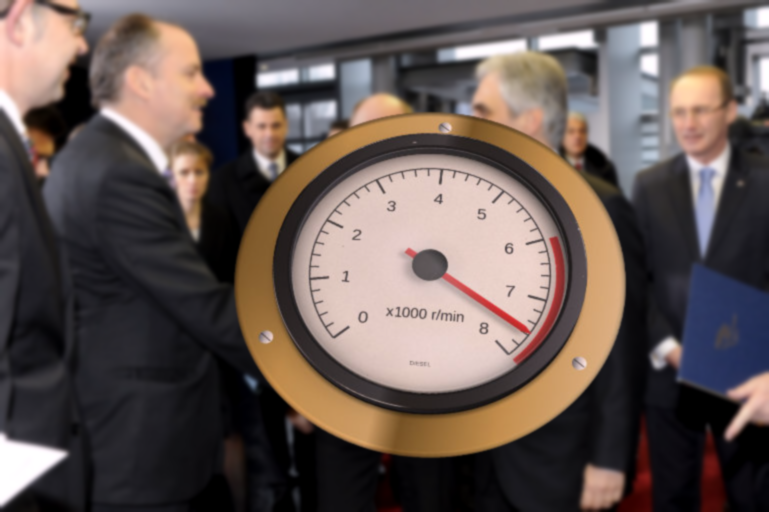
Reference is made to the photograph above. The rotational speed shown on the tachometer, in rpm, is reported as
7600 rpm
